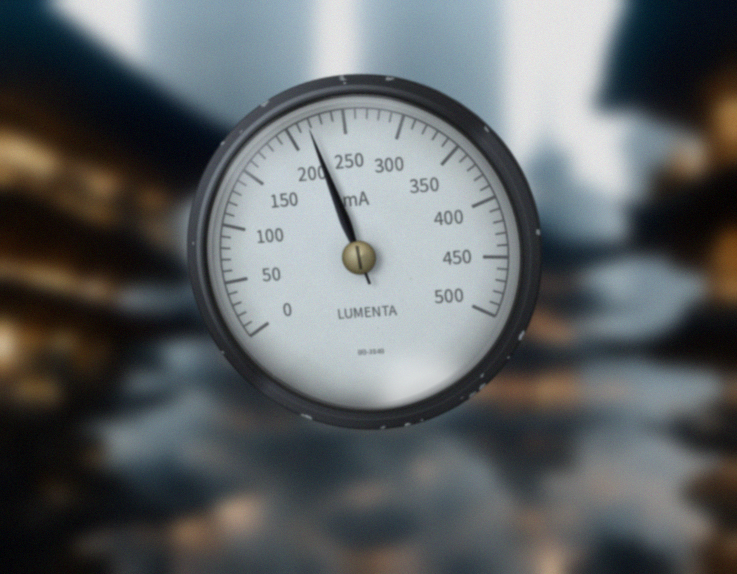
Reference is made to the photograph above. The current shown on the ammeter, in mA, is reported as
220 mA
